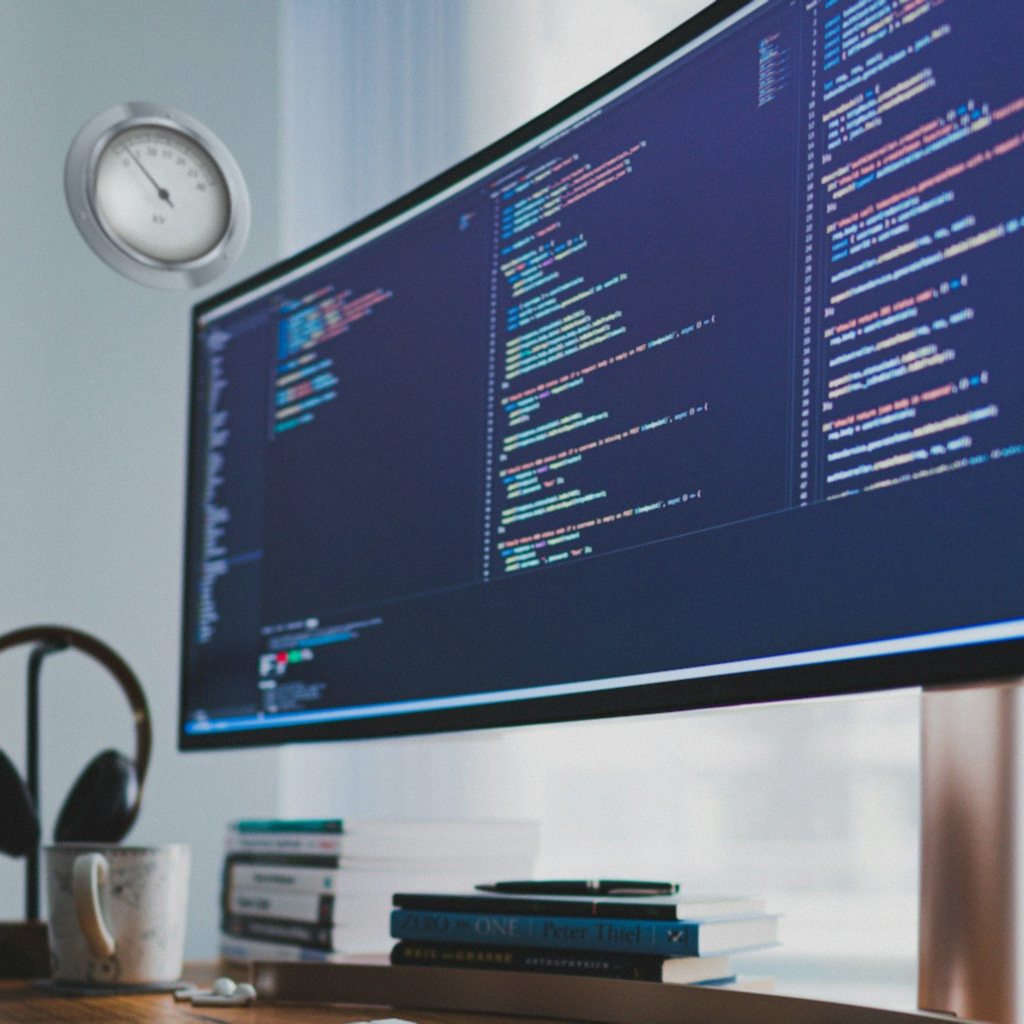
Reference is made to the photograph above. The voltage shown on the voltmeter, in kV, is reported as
2.5 kV
